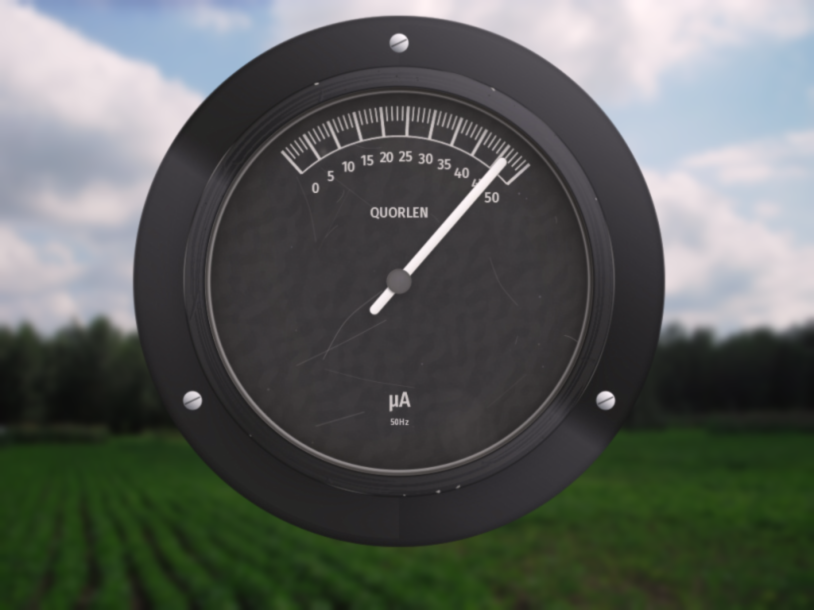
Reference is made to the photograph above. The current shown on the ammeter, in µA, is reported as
46 µA
